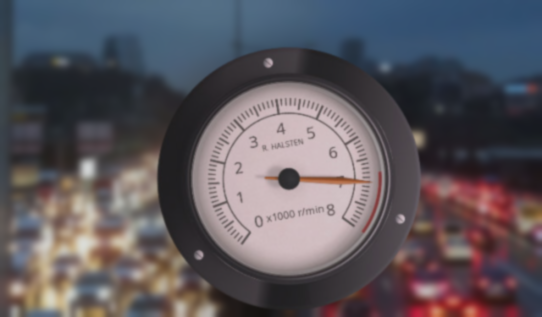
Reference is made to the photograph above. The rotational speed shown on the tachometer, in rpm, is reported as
7000 rpm
